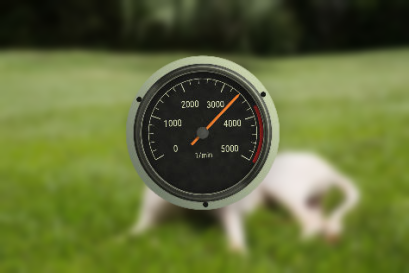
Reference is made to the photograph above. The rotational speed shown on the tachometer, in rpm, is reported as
3400 rpm
